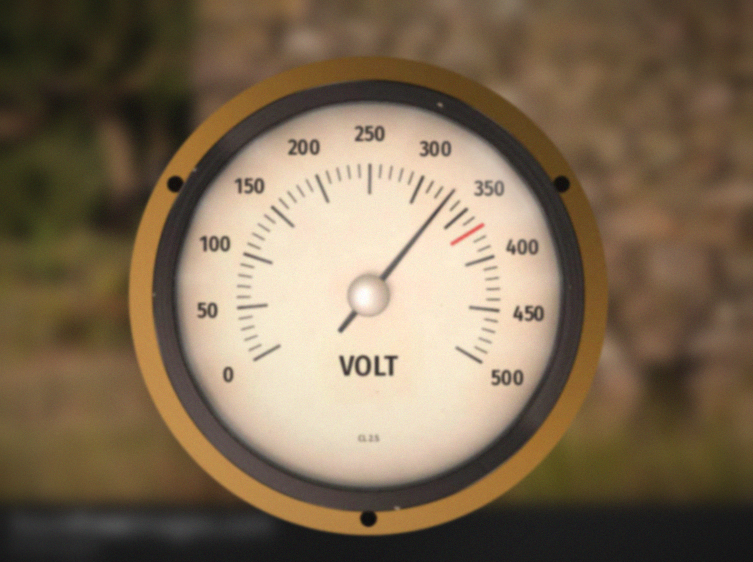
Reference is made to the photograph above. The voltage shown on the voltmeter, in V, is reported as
330 V
